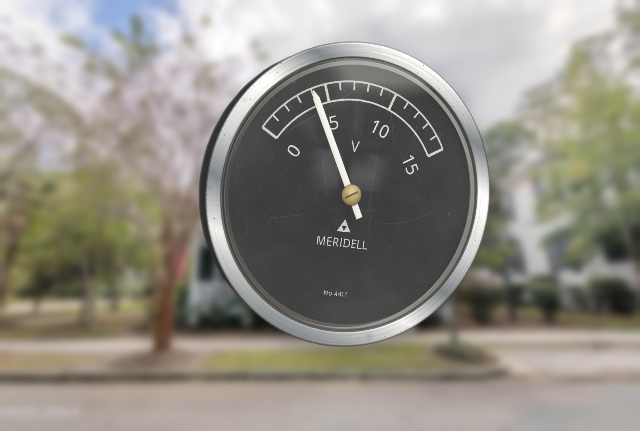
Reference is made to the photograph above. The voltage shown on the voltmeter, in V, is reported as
4 V
